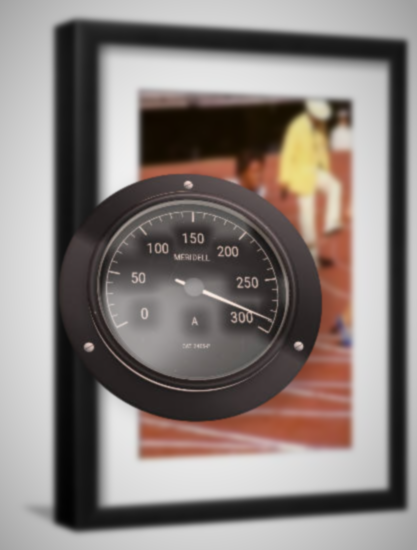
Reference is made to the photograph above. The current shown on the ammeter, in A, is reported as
290 A
